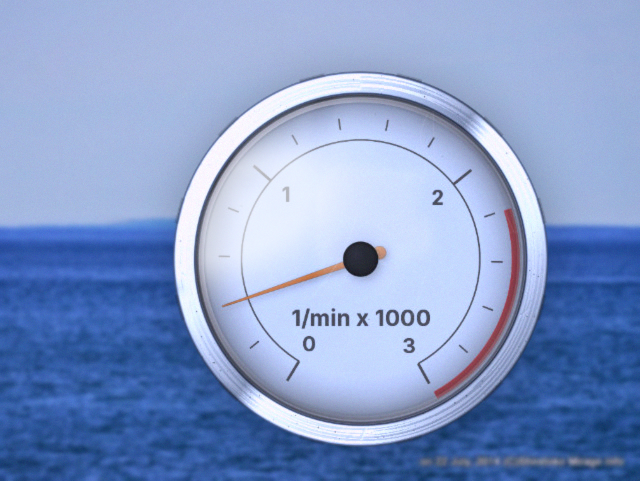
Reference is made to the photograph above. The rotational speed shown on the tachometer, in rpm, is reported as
400 rpm
